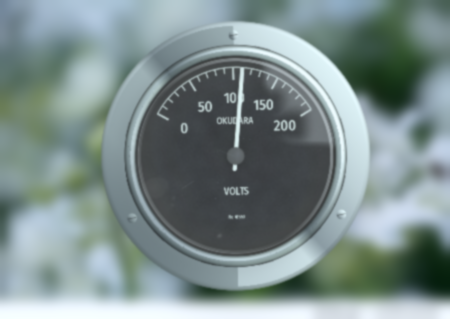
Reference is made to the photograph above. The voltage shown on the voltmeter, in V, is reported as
110 V
